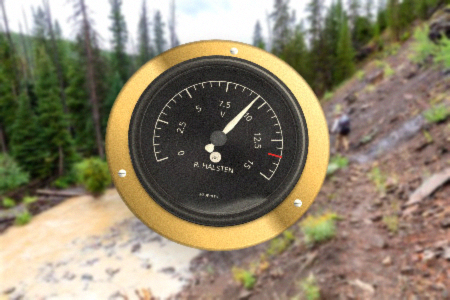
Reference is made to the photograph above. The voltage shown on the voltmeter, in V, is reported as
9.5 V
